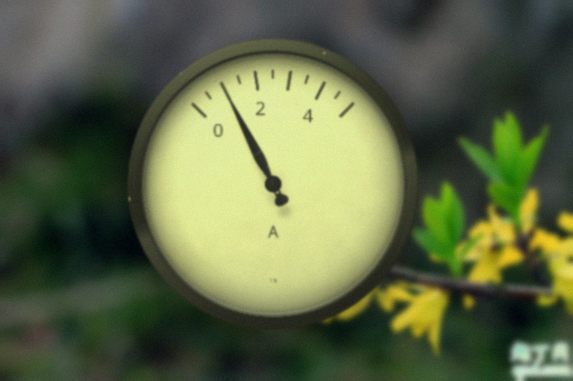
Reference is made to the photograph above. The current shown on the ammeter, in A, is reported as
1 A
